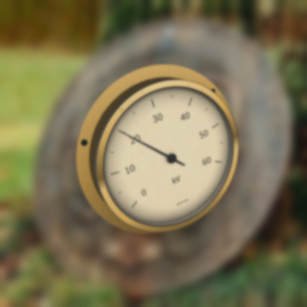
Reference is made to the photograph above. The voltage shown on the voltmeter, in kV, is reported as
20 kV
